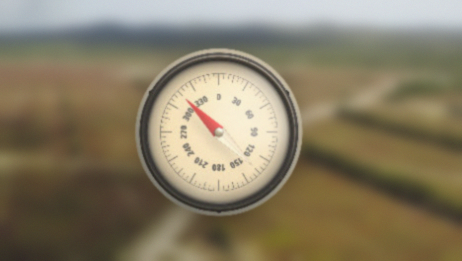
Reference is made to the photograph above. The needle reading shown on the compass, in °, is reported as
315 °
